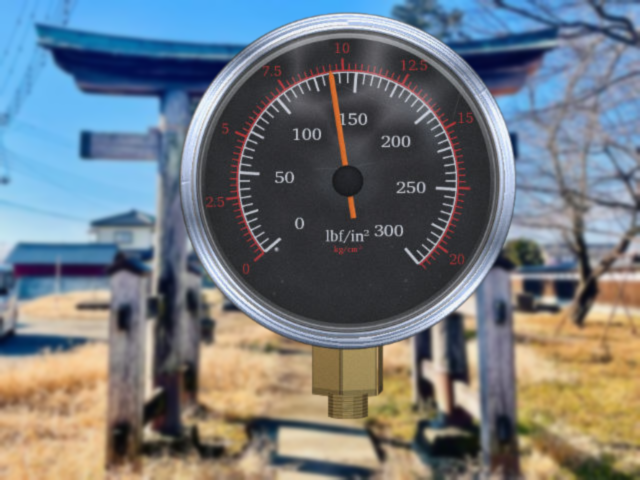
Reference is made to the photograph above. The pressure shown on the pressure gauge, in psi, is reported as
135 psi
